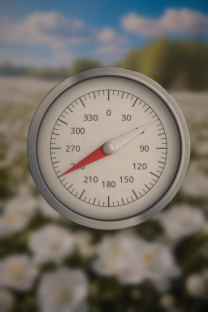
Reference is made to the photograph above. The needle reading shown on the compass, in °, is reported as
240 °
